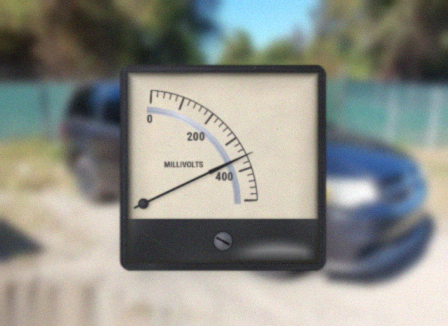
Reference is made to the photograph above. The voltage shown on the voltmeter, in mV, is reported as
360 mV
